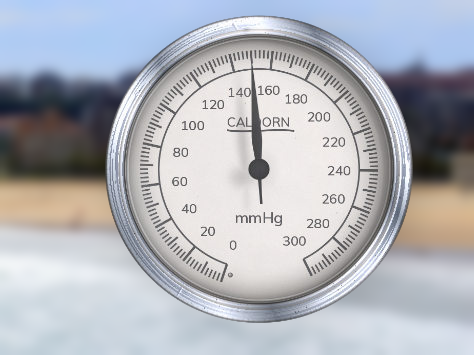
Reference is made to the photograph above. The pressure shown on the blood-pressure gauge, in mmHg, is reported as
150 mmHg
